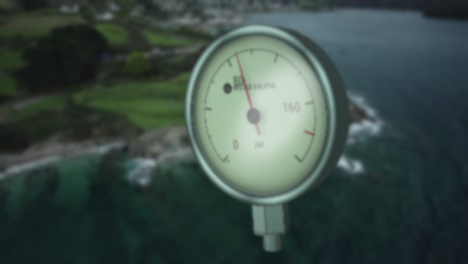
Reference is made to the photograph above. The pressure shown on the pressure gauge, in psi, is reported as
90 psi
